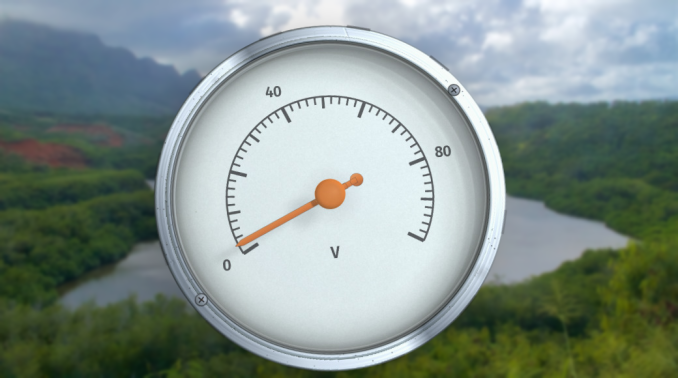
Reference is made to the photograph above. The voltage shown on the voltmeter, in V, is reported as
2 V
